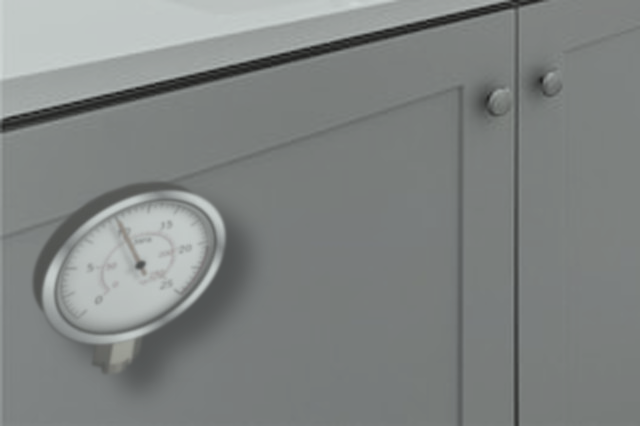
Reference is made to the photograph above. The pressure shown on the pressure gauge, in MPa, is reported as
10 MPa
